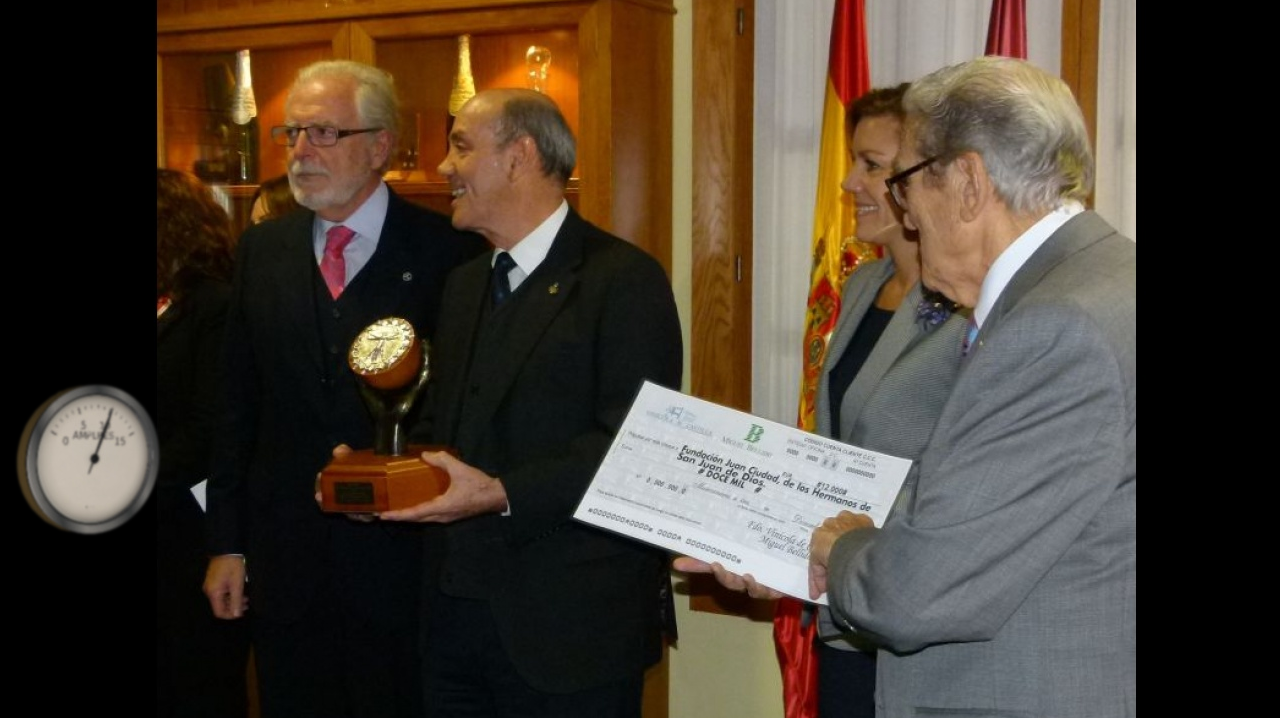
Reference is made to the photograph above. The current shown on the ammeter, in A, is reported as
10 A
